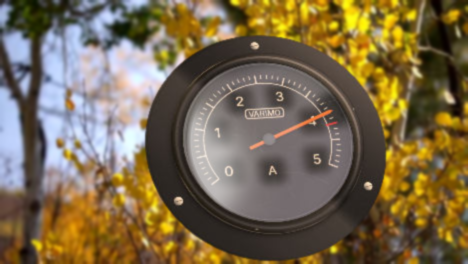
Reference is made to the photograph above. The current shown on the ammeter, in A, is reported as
4 A
